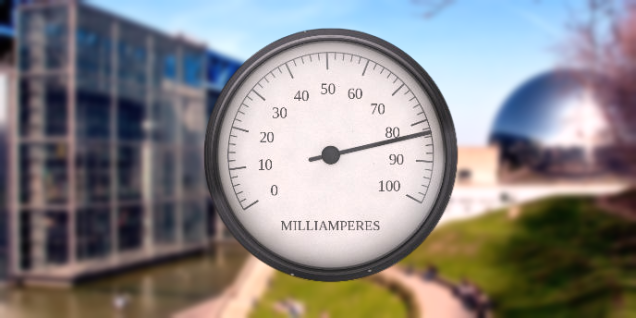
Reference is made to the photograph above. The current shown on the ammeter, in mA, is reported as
83 mA
